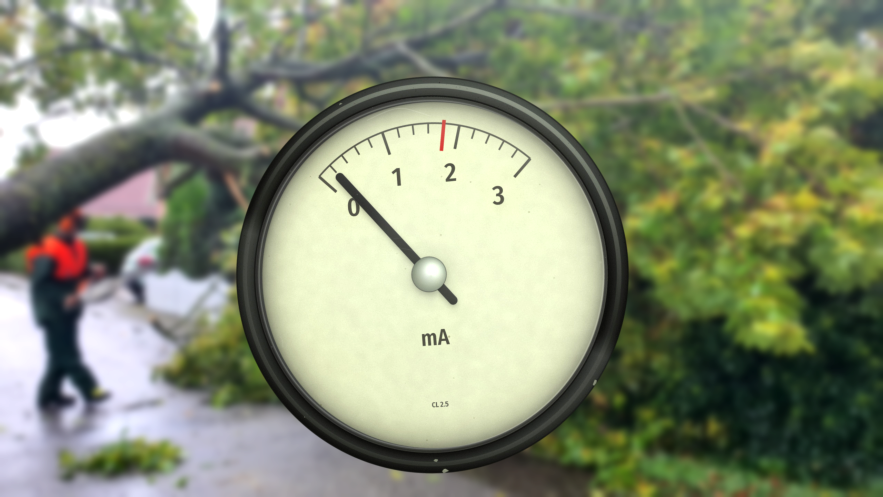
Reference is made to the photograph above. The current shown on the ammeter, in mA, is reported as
0.2 mA
